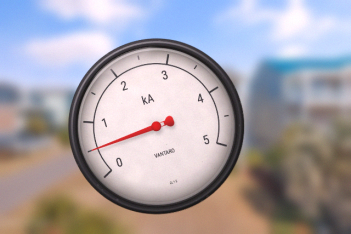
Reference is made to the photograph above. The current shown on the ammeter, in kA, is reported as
0.5 kA
